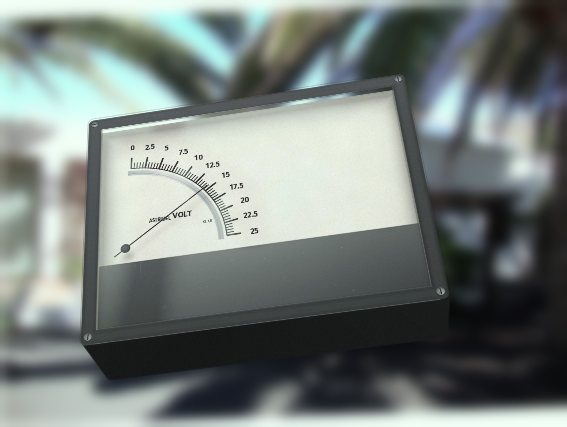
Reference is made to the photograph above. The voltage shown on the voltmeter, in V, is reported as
15 V
